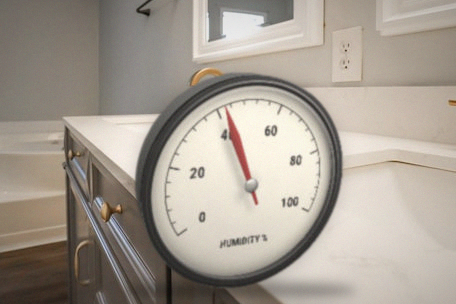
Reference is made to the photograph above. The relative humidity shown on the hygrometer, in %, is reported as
42 %
